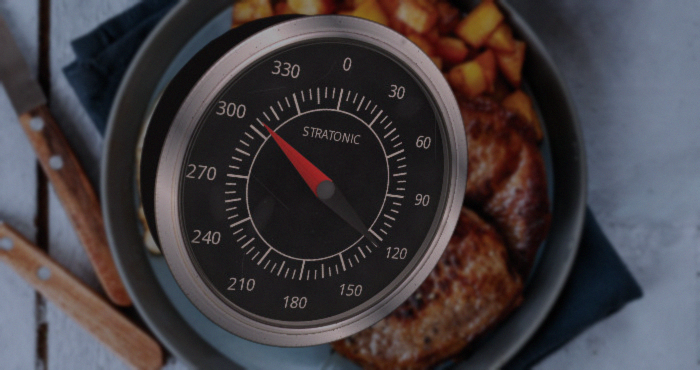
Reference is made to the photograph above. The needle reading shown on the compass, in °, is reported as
305 °
